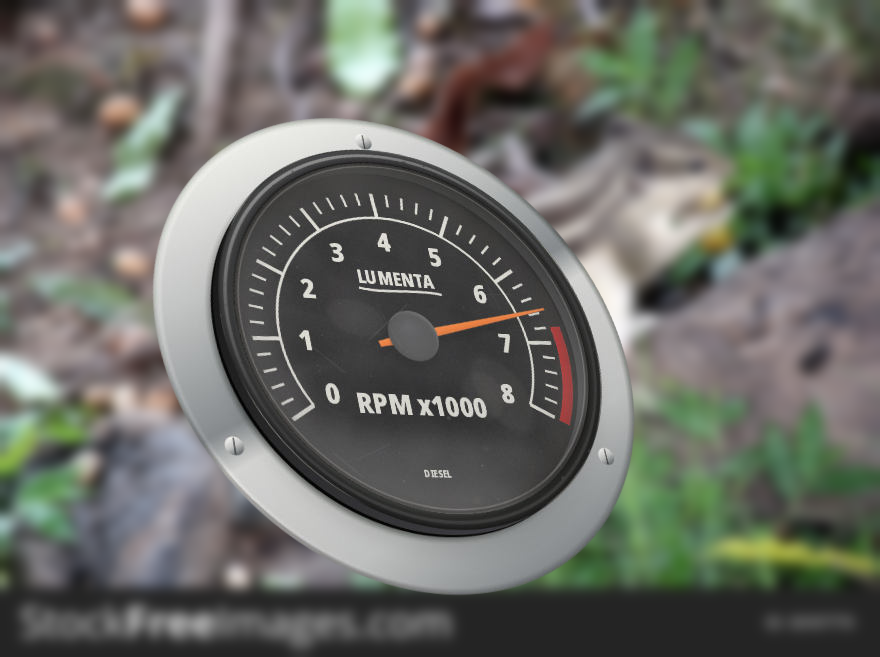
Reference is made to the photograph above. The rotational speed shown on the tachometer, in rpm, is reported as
6600 rpm
